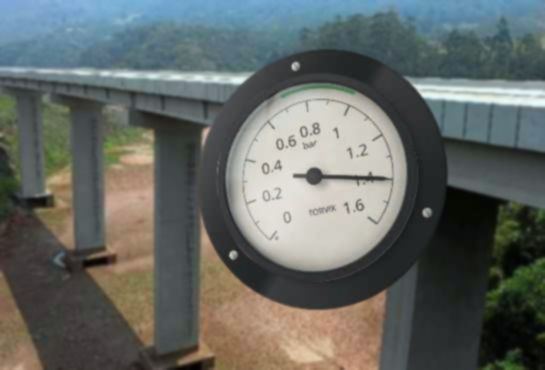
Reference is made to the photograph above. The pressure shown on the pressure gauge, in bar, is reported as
1.4 bar
